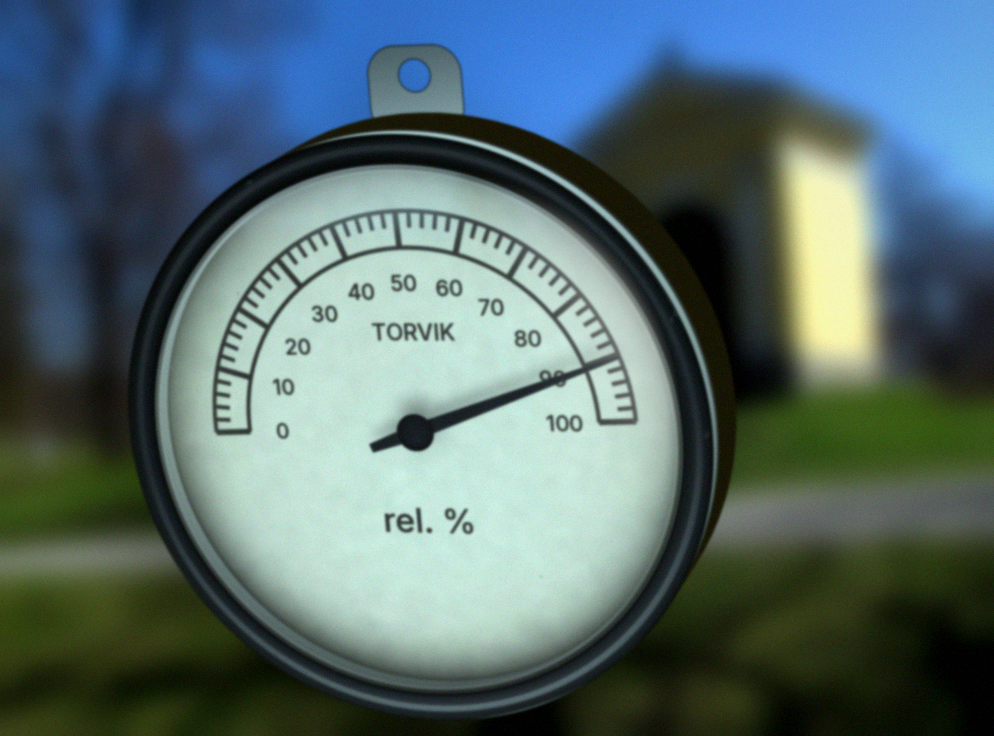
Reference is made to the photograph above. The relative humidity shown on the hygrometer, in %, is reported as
90 %
